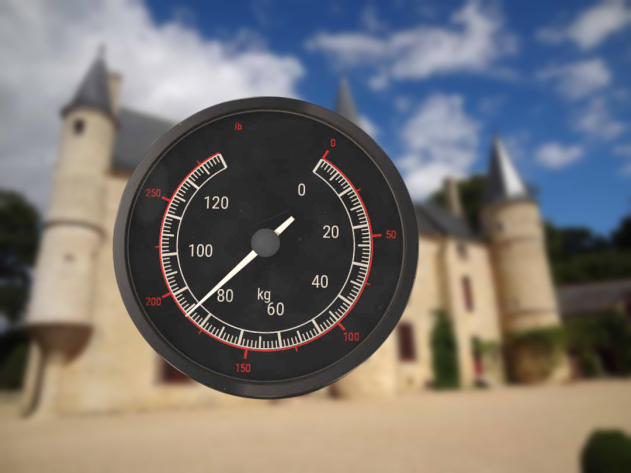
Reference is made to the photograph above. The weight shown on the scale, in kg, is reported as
84 kg
